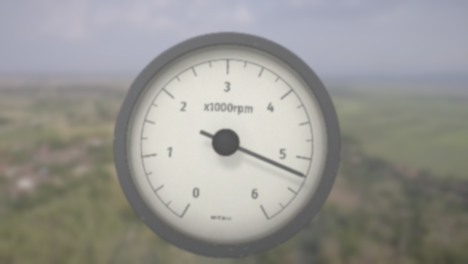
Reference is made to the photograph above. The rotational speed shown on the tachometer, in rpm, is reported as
5250 rpm
